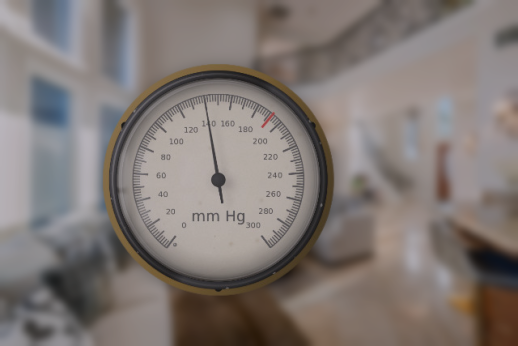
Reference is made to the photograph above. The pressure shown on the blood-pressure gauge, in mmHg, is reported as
140 mmHg
